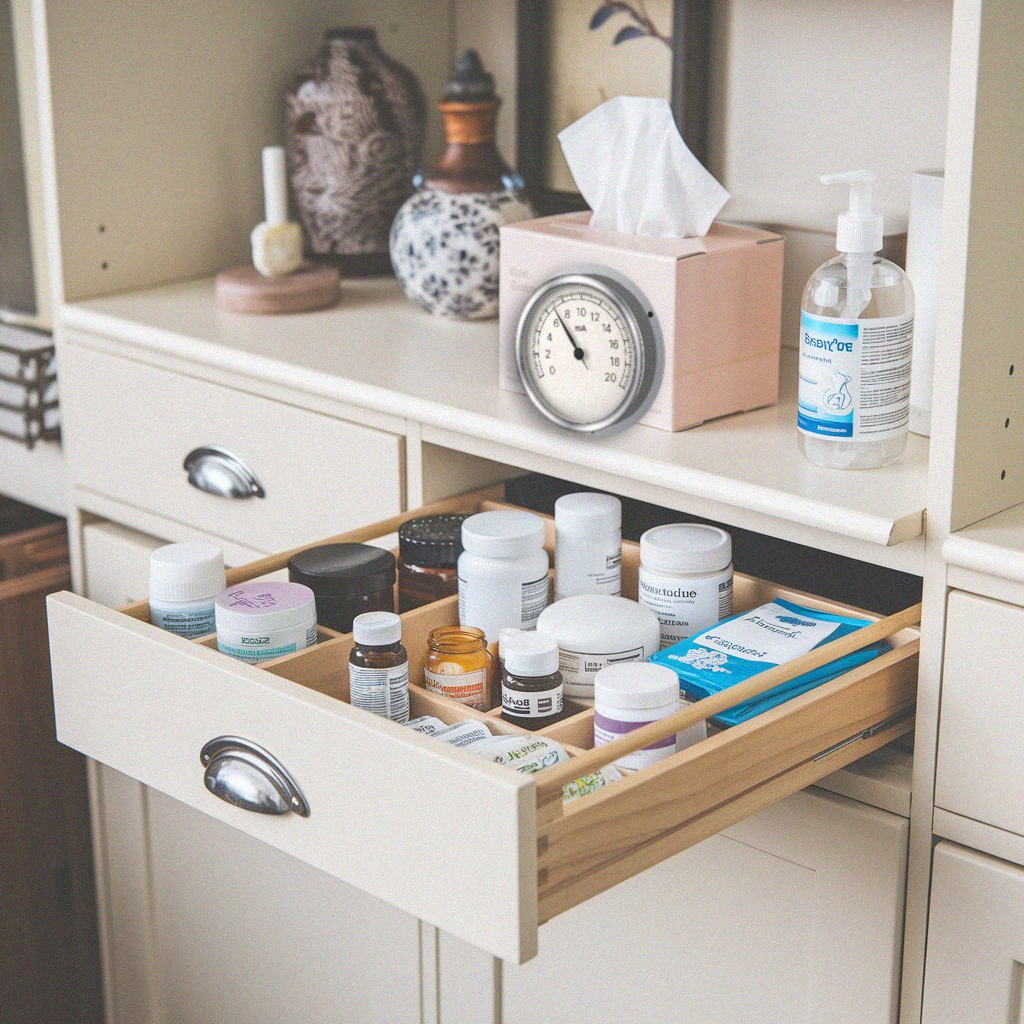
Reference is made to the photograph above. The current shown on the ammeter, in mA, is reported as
7 mA
